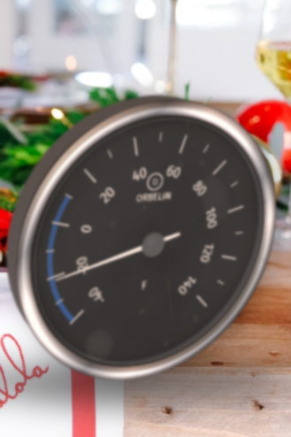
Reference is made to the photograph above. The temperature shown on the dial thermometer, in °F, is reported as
-20 °F
